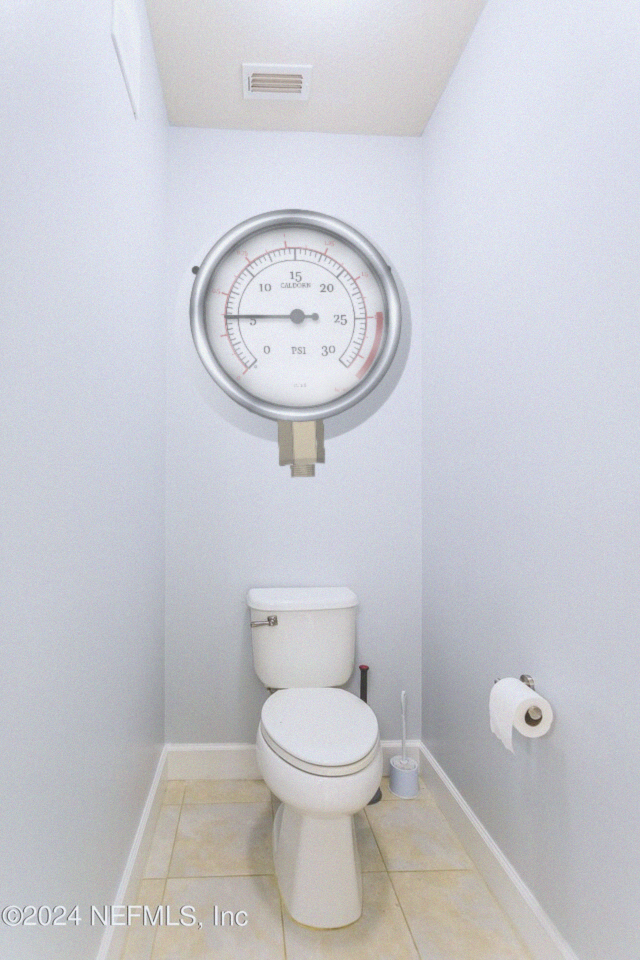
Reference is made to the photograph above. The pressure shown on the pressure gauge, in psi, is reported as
5 psi
